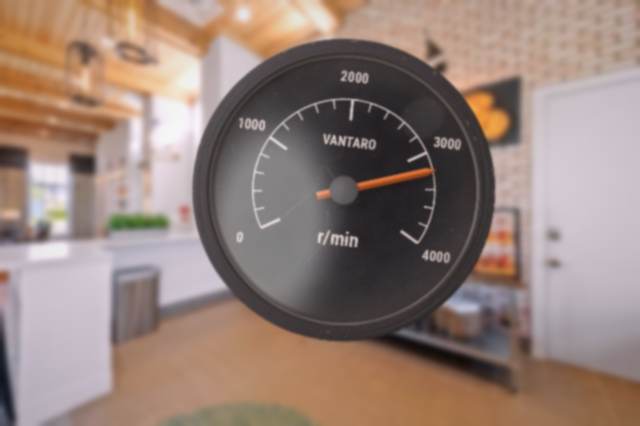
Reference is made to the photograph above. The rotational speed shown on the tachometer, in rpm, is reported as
3200 rpm
